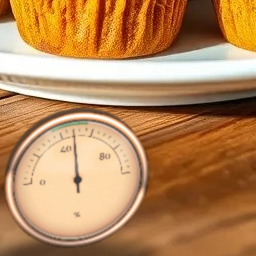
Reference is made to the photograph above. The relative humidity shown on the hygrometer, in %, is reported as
48 %
